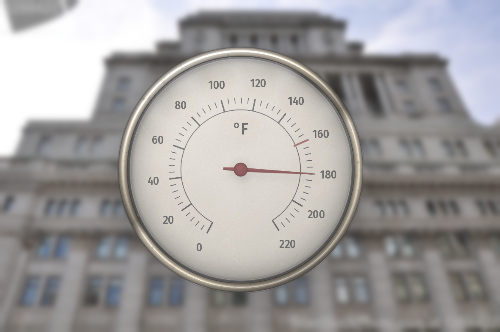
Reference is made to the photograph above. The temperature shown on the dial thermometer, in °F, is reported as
180 °F
